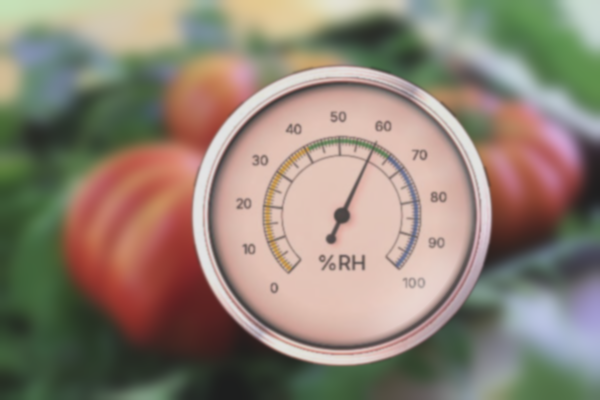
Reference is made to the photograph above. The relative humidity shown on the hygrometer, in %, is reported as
60 %
